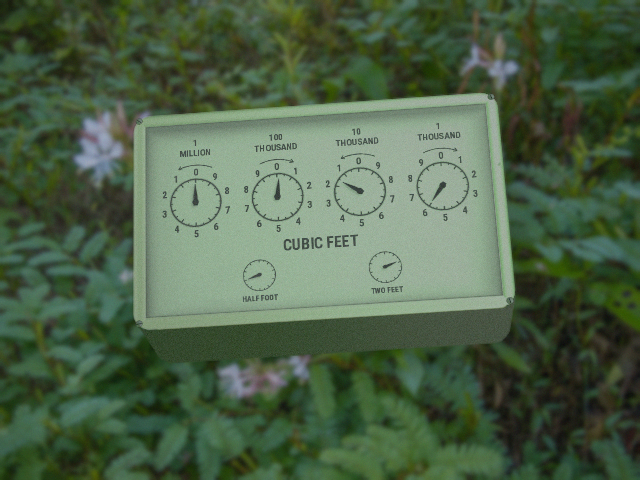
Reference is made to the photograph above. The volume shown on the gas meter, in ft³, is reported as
1600 ft³
